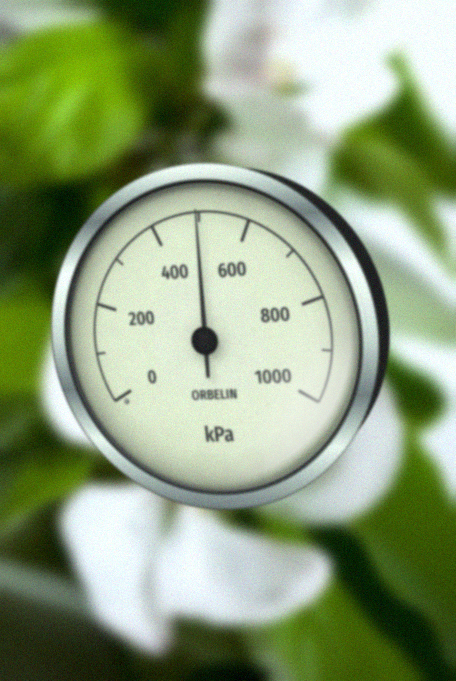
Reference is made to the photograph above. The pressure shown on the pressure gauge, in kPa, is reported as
500 kPa
